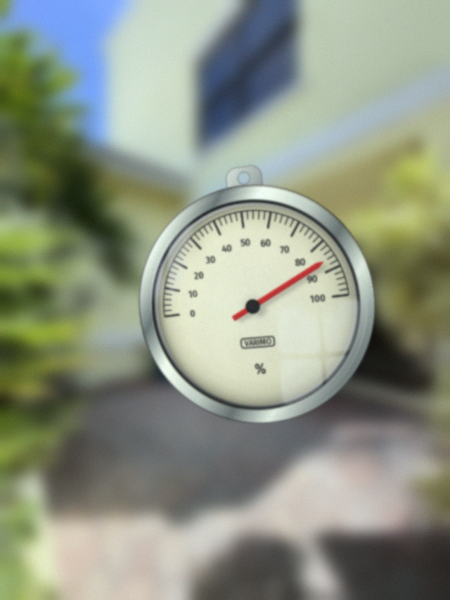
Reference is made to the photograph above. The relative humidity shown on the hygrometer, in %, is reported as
86 %
